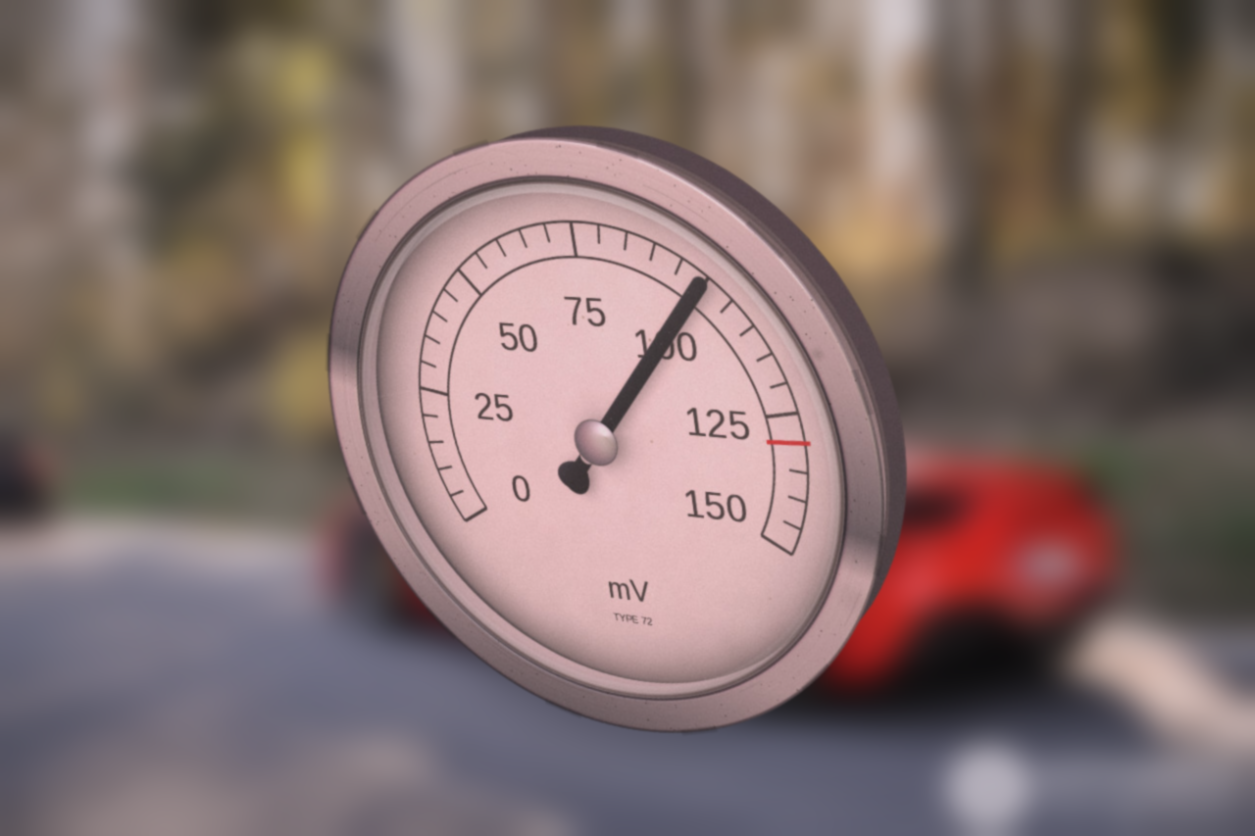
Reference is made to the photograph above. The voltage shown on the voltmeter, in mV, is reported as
100 mV
